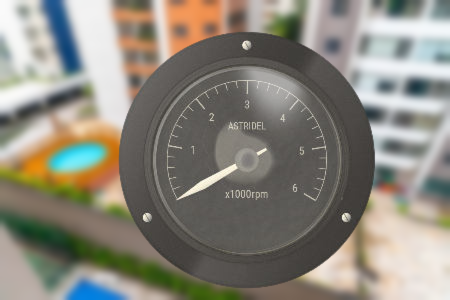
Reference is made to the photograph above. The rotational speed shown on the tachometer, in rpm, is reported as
0 rpm
